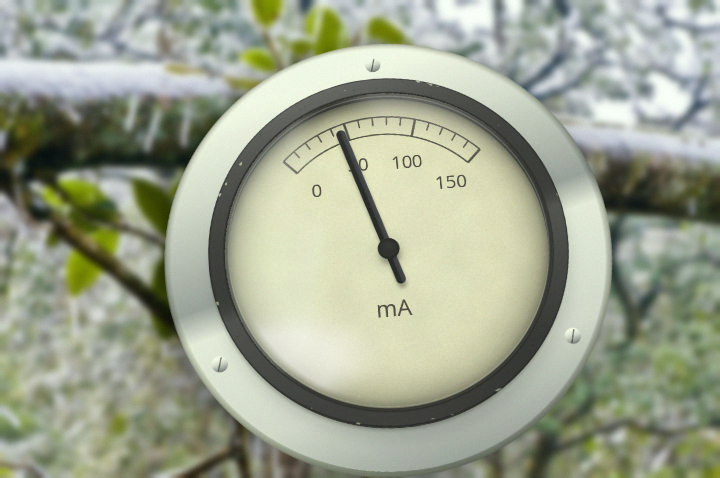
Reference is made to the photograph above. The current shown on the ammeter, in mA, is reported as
45 mA
